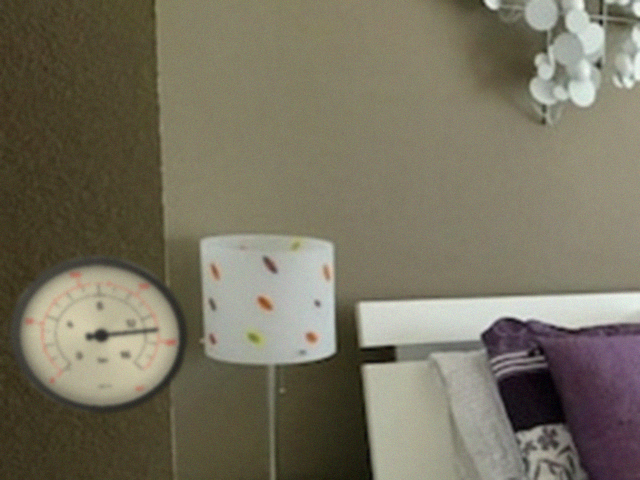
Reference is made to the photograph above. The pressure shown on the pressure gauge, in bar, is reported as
13 bar
